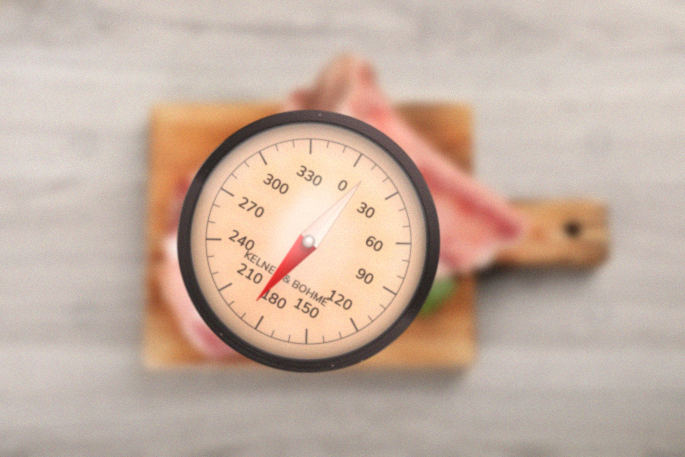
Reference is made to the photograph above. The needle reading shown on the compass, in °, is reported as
190 °
